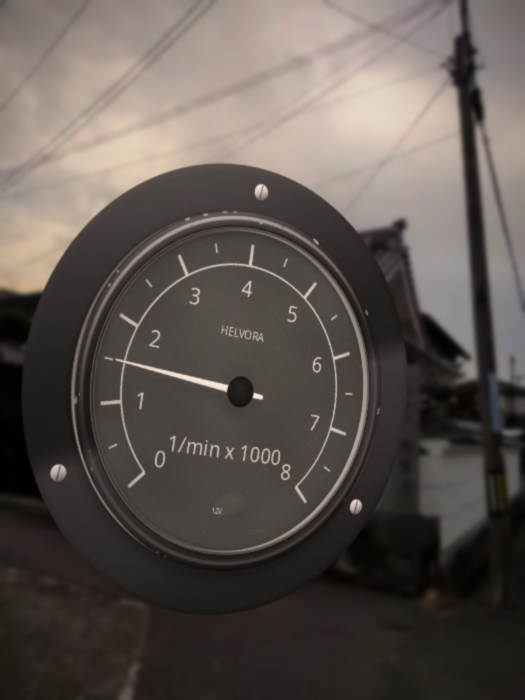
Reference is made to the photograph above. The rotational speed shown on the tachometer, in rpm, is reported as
1500 rpm
